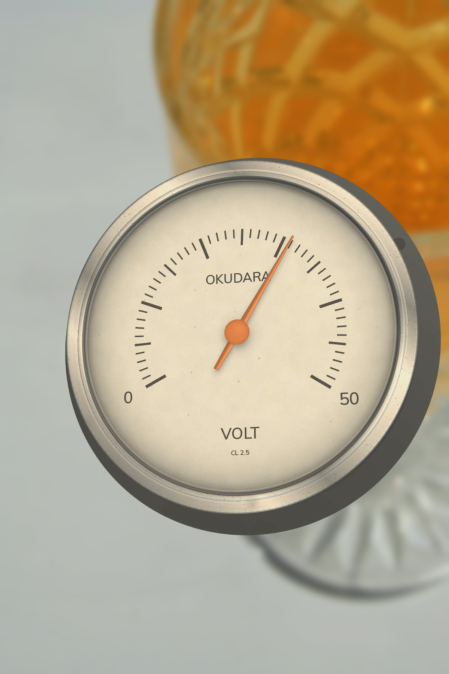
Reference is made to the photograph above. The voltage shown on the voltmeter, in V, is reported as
31 V
